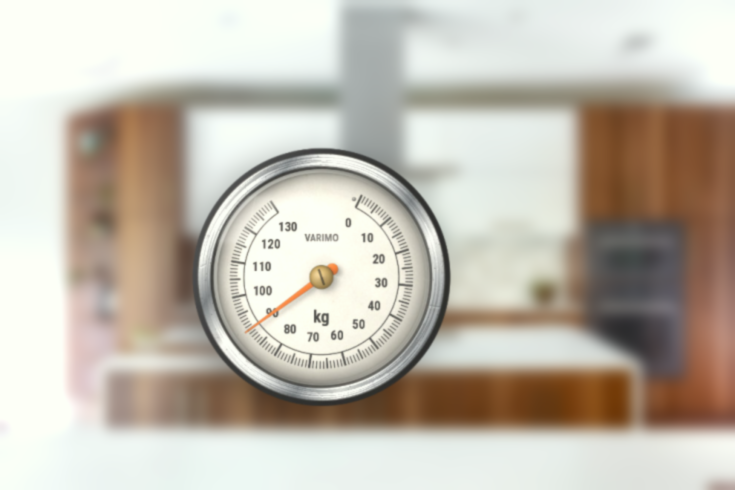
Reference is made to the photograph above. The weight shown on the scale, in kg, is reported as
90 kg
